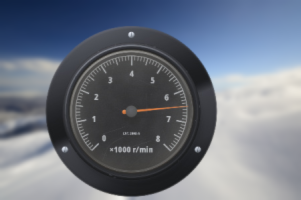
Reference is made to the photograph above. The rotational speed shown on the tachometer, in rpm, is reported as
6500 rpm
